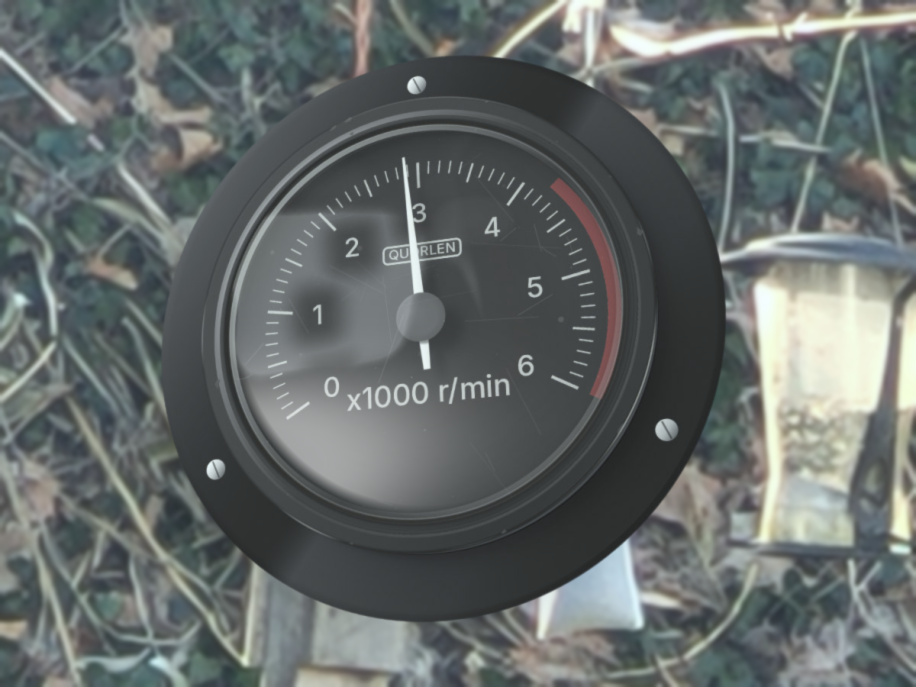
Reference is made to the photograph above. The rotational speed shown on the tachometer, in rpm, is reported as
2900 rpm
